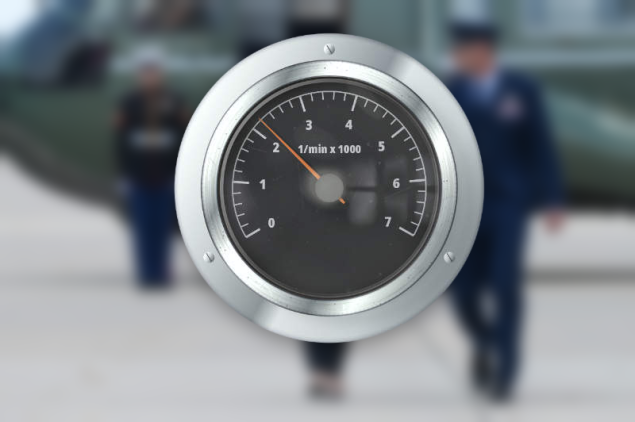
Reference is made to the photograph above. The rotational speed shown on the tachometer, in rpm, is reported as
2200 rpm
